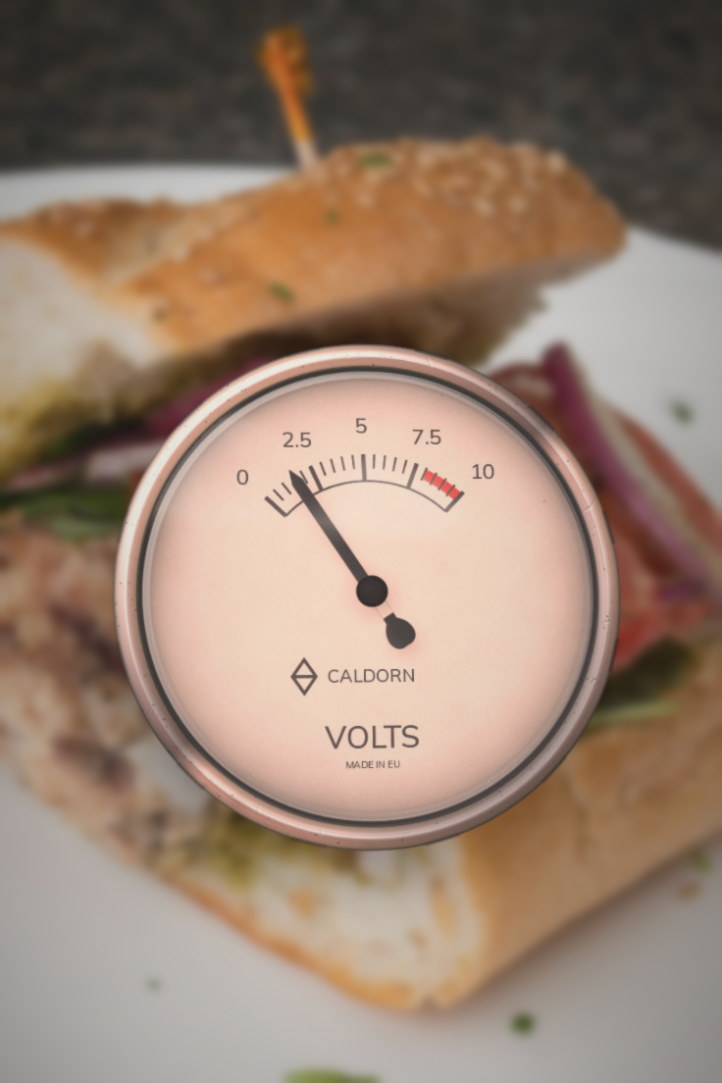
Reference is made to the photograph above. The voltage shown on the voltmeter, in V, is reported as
1.5 V
